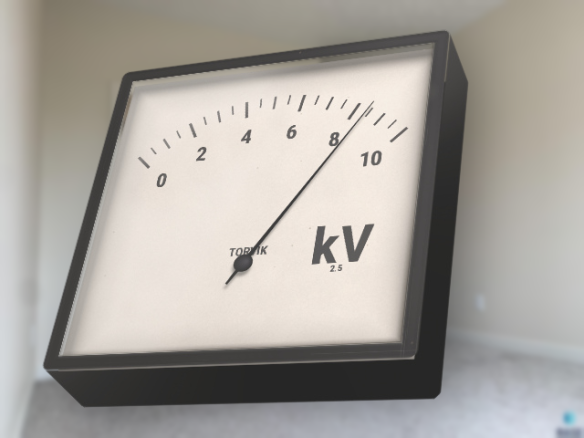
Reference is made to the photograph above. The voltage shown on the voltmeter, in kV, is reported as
8.5 kV
